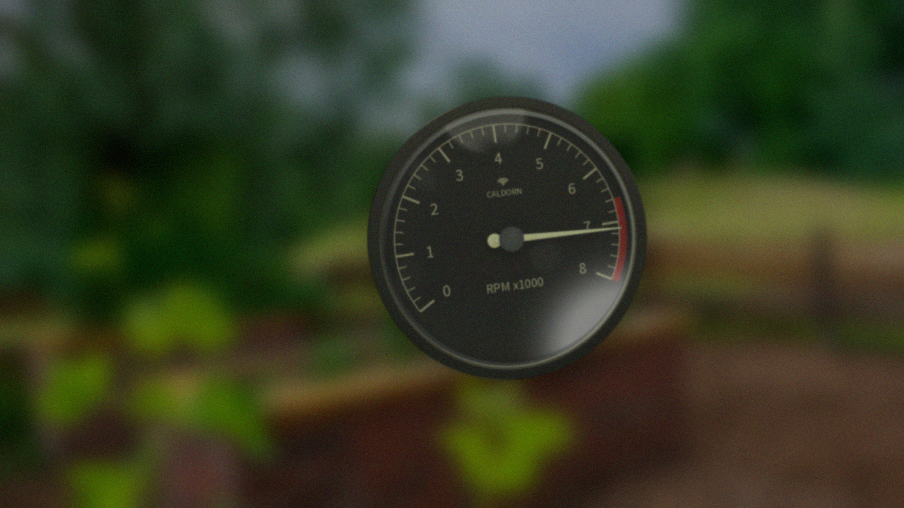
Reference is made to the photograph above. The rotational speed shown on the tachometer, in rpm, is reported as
7100 rpm
